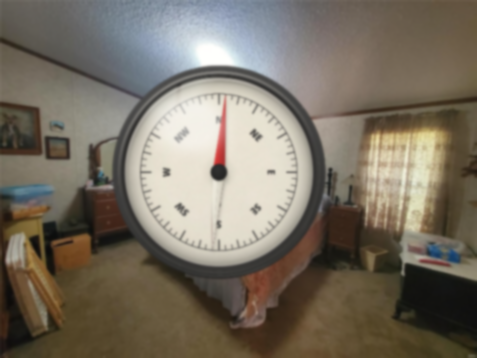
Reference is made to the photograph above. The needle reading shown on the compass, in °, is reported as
5 °
